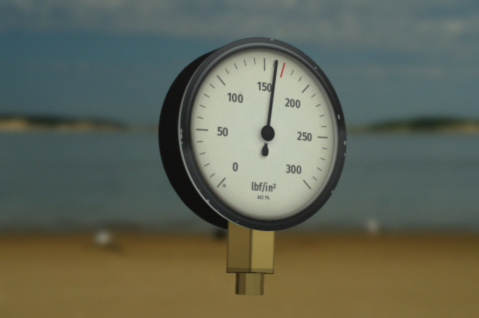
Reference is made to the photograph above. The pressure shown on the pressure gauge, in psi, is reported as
160 psi
